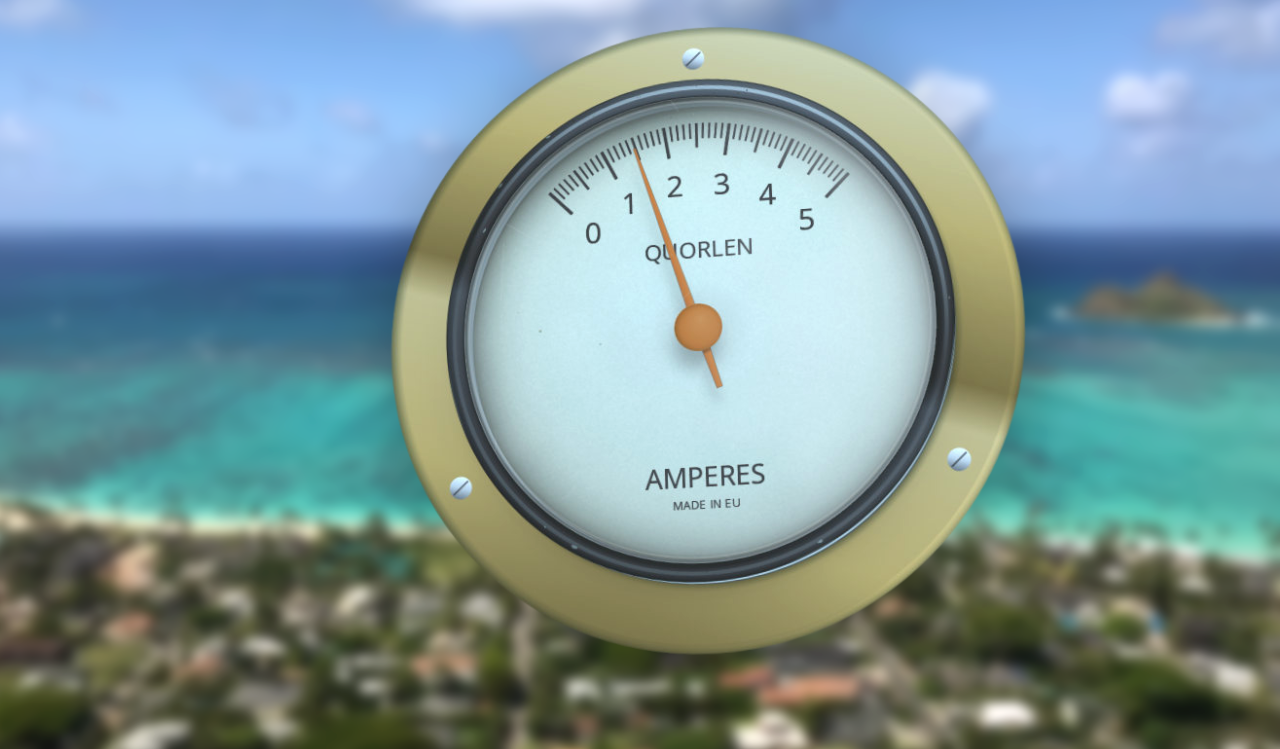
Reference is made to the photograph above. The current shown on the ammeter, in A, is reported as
1.5 A
